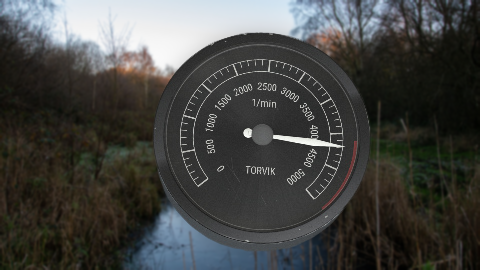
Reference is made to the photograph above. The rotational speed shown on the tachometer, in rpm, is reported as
4200 rpm
